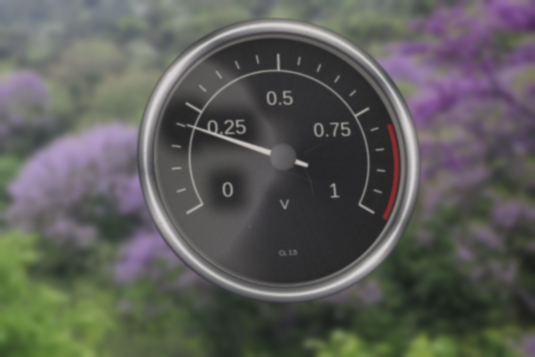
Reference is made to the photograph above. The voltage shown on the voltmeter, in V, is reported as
0.2 V
